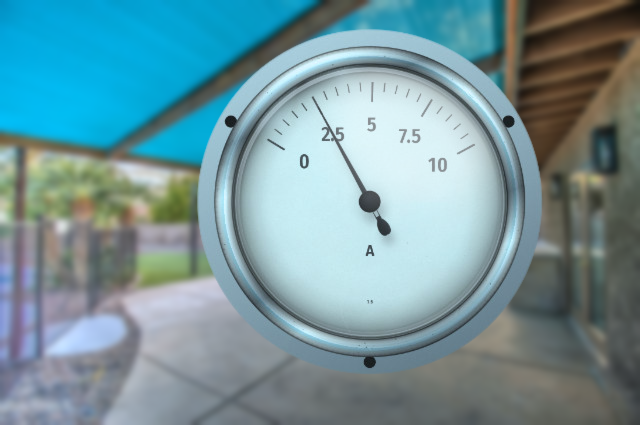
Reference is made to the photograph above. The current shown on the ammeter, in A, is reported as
2.5 A
